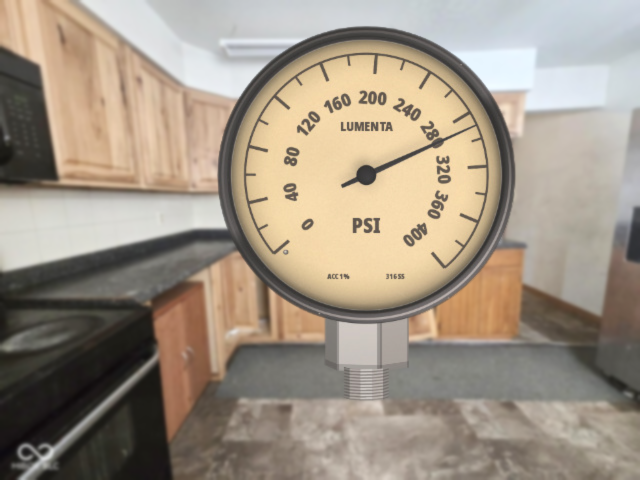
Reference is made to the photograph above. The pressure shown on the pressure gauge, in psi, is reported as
290 psi
